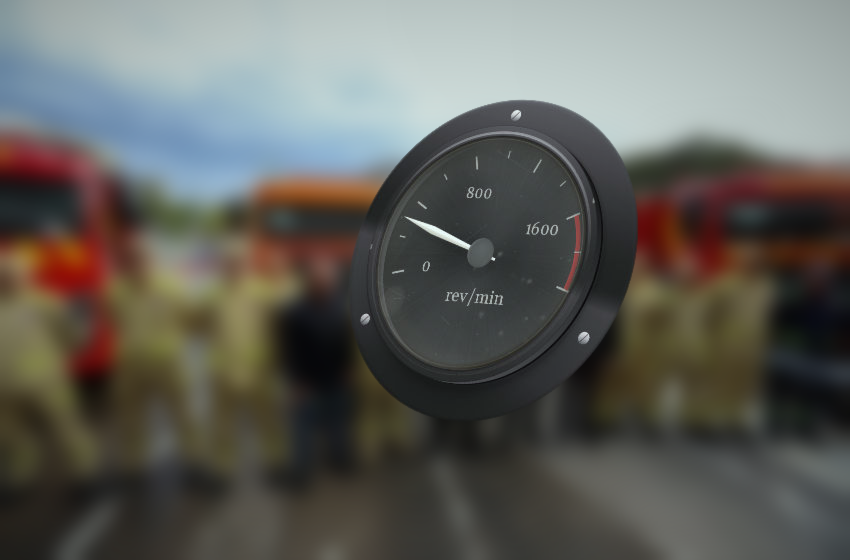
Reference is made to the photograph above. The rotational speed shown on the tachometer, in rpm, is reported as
300 rpm
